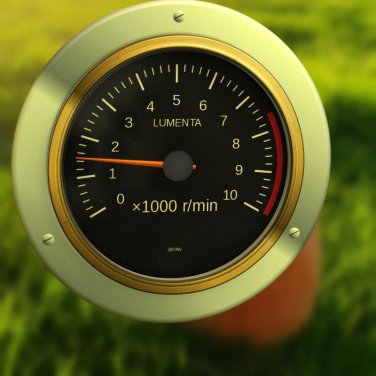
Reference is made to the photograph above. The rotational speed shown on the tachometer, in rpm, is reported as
1500 rpm
